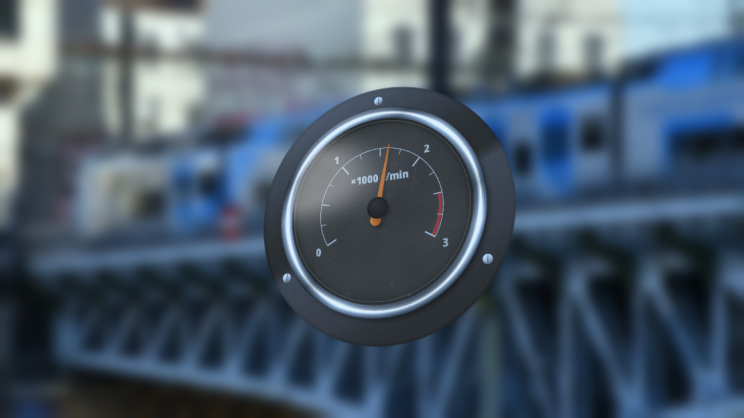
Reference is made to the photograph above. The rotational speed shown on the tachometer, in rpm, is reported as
1625 rpm
